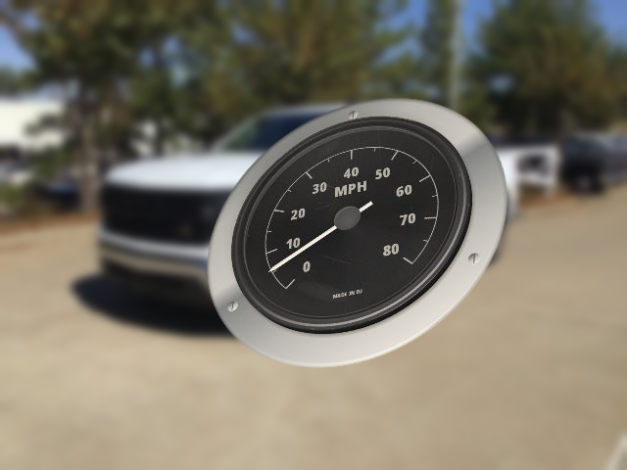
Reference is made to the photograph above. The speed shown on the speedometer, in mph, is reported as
5 mph
